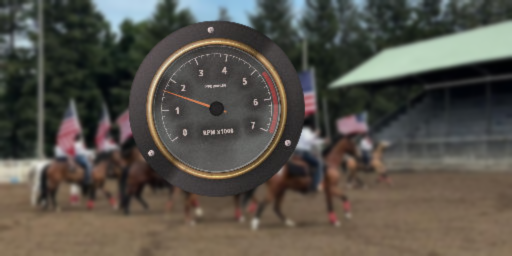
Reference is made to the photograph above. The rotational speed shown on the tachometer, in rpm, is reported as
1600 rpm
